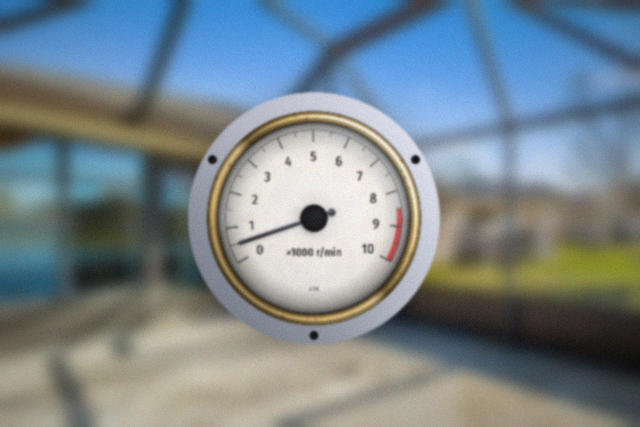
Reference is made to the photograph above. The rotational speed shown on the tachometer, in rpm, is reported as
500 rpm
